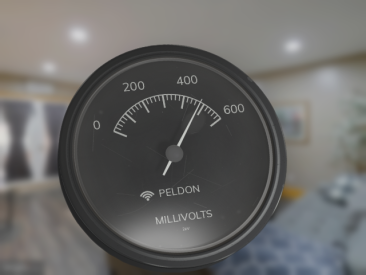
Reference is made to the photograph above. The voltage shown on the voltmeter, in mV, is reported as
480 mV
